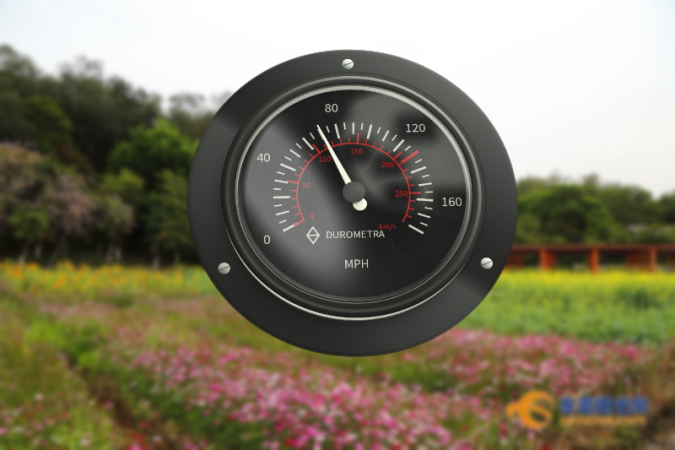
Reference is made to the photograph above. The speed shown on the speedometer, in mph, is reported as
70 mph
